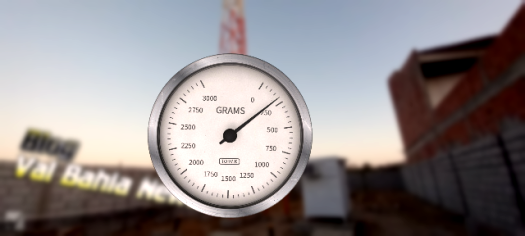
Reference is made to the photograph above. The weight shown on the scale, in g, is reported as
200 g
